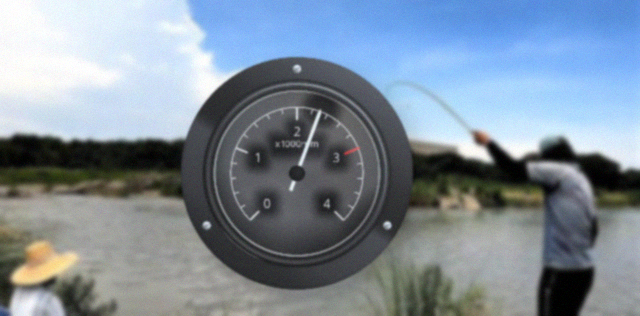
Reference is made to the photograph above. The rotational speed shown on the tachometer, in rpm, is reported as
2300 rpm
